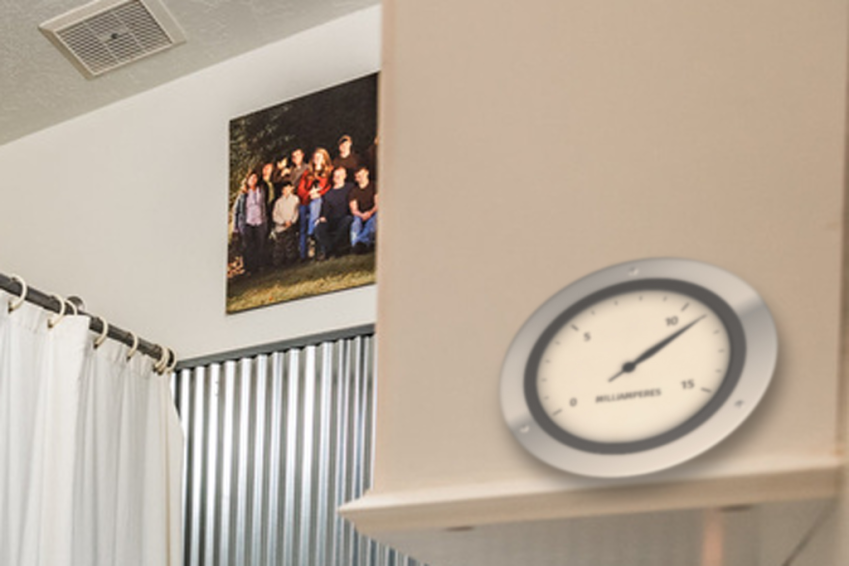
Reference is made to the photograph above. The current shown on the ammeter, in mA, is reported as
11 mA
